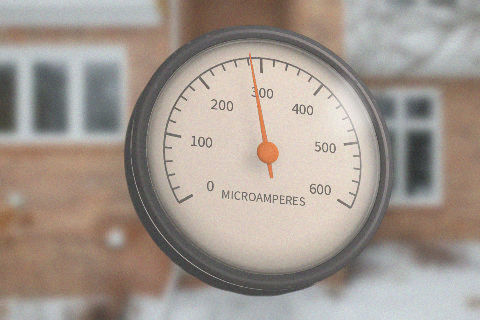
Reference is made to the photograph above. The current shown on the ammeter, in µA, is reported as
280 µA
